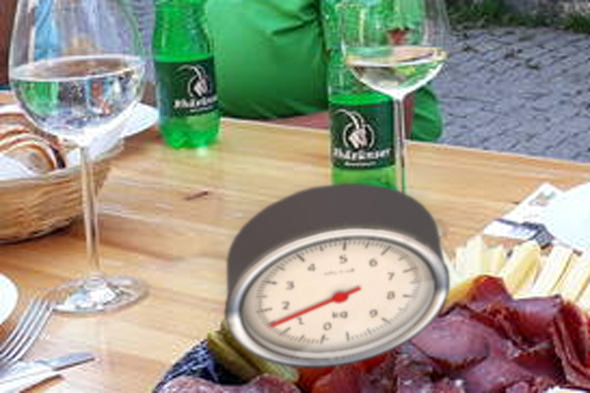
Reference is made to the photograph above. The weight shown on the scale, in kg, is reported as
1.5 kg
